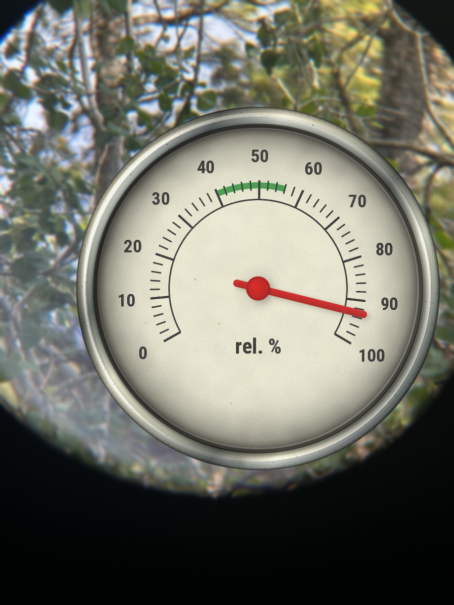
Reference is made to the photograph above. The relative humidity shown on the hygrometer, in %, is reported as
93 %
